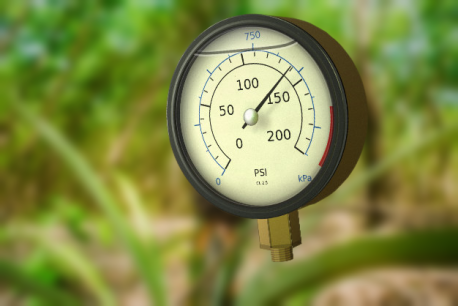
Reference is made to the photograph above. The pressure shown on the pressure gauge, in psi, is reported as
140 psi
